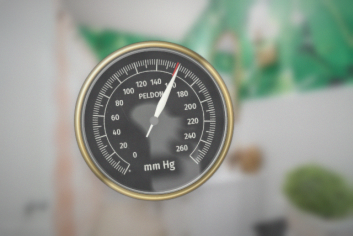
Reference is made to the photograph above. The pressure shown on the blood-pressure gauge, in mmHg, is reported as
160 mmHg
